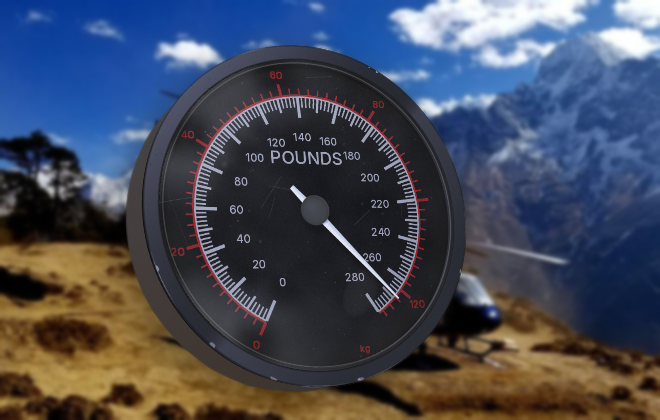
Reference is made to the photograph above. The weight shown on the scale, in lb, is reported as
270 lb
